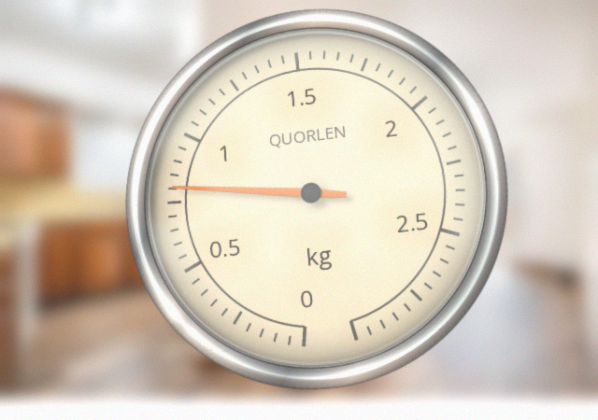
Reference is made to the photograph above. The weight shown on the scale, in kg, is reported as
0.8 kg
